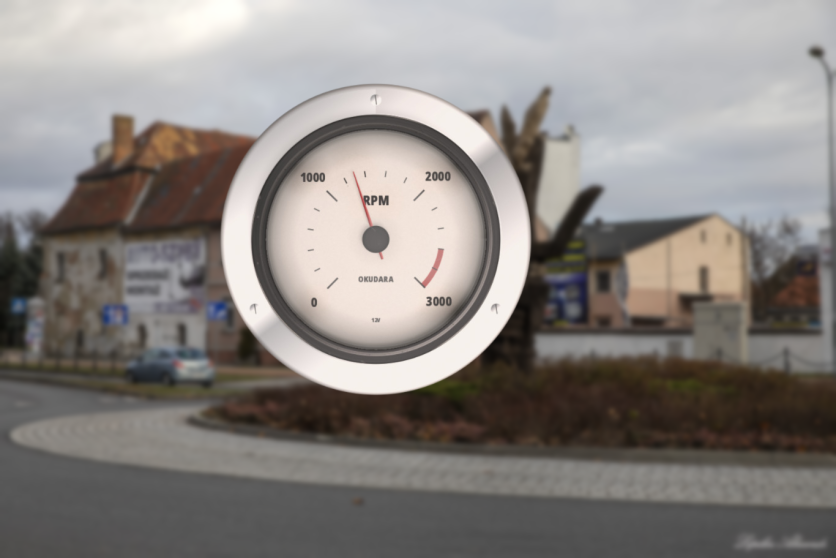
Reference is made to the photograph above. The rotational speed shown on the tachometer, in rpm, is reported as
1300 rpm
